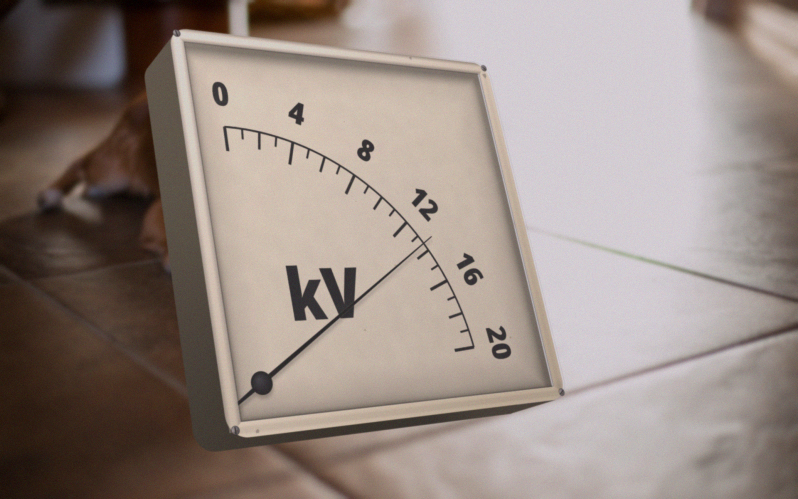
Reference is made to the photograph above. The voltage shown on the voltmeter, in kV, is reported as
13.5 kV
